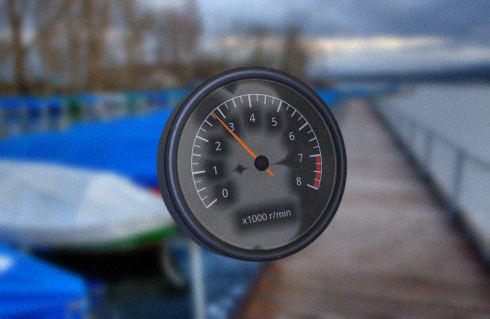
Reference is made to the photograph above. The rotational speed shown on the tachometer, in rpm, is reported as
2750 rpm
